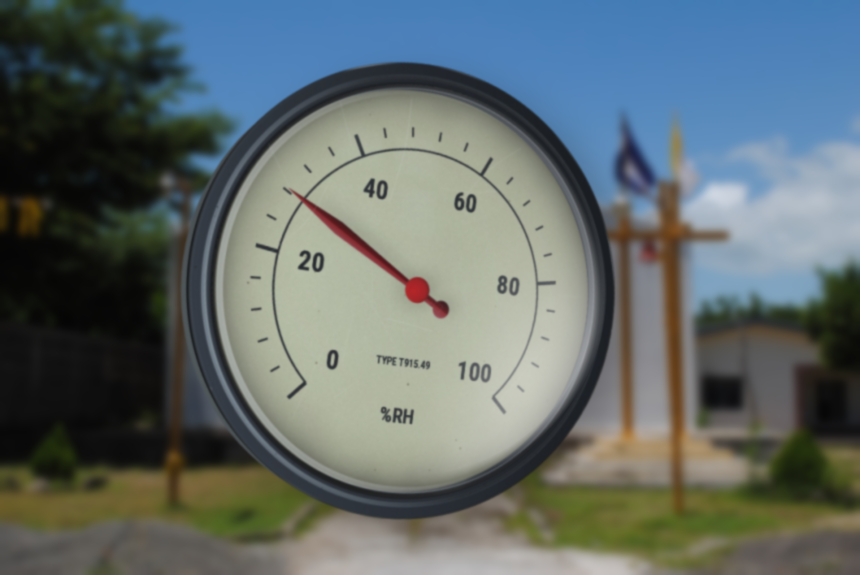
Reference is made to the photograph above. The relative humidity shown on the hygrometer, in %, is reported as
28 %
